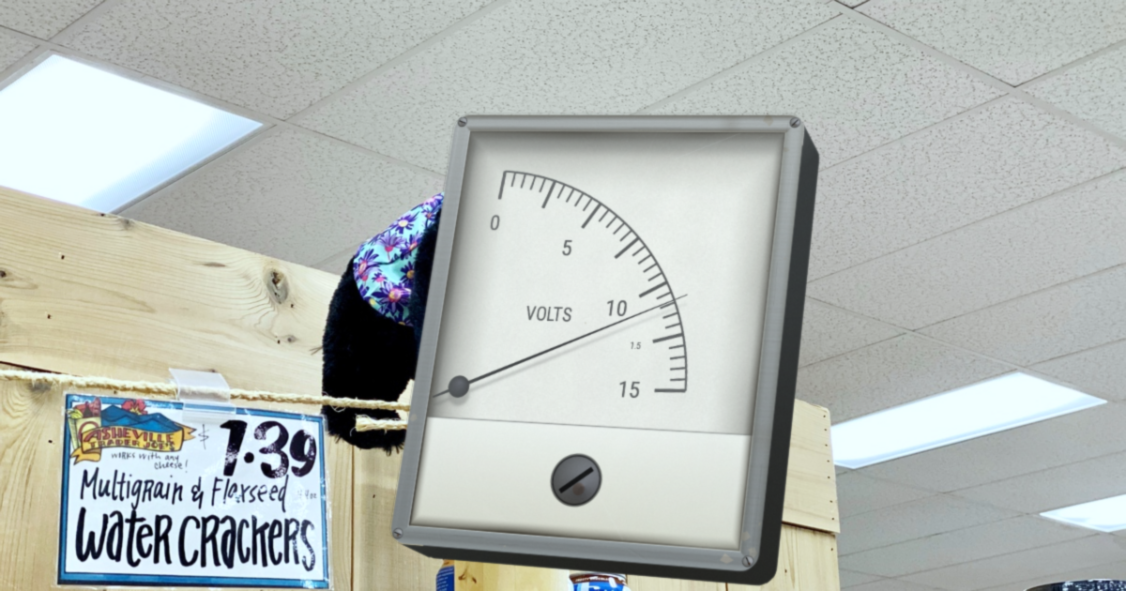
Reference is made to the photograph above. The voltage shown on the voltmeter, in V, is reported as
11 V
